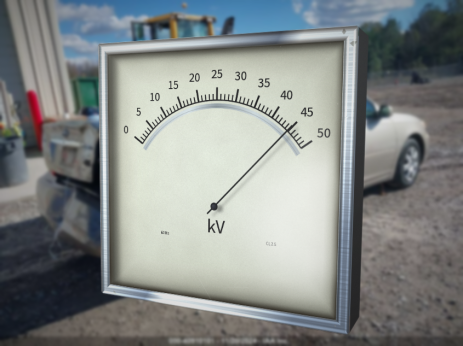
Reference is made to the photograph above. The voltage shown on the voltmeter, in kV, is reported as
45 kV
